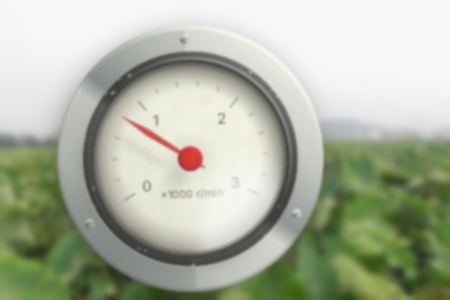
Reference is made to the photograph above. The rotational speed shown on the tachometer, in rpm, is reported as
800 rpm
